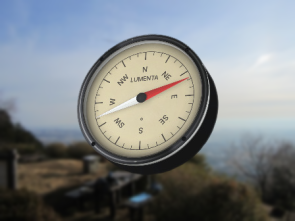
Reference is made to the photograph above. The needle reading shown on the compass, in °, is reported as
70 °
